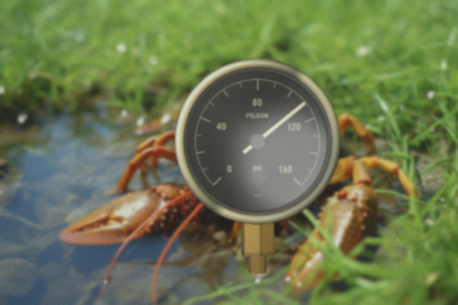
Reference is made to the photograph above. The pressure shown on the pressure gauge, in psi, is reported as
110 psi
